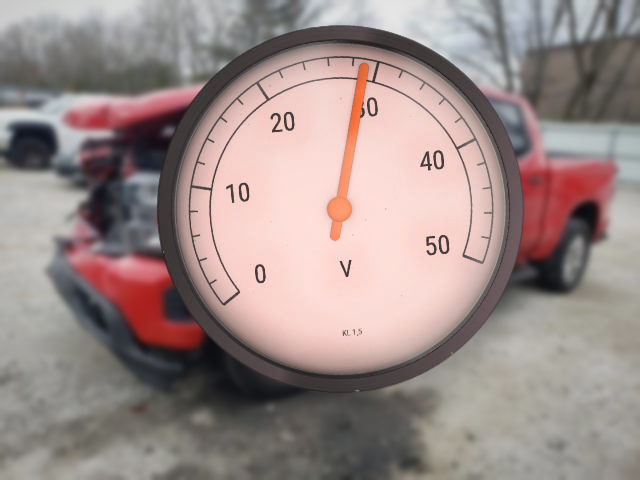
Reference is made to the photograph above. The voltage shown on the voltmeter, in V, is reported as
29 V
